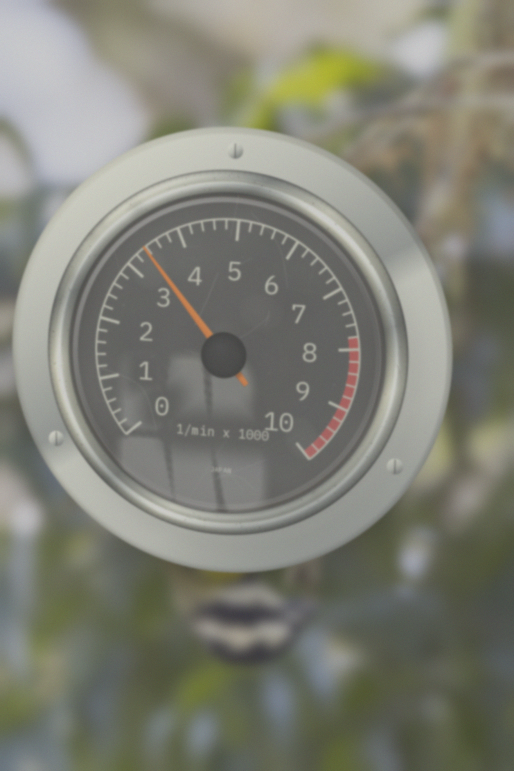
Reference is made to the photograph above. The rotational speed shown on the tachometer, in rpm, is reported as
3400 rpm
